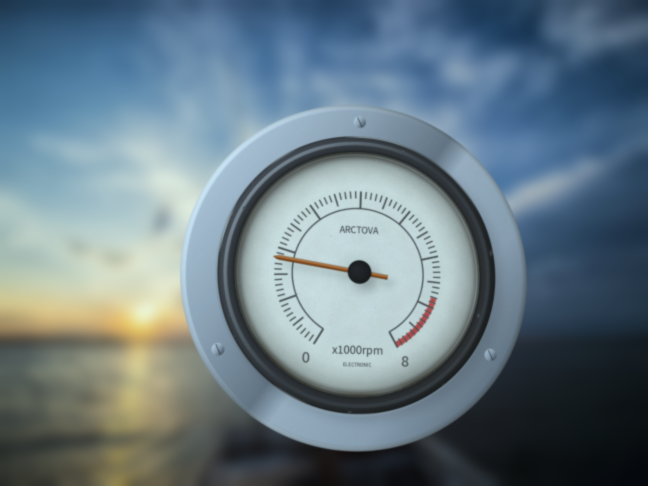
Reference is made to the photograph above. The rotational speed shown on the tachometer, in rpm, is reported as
1800 rpm
